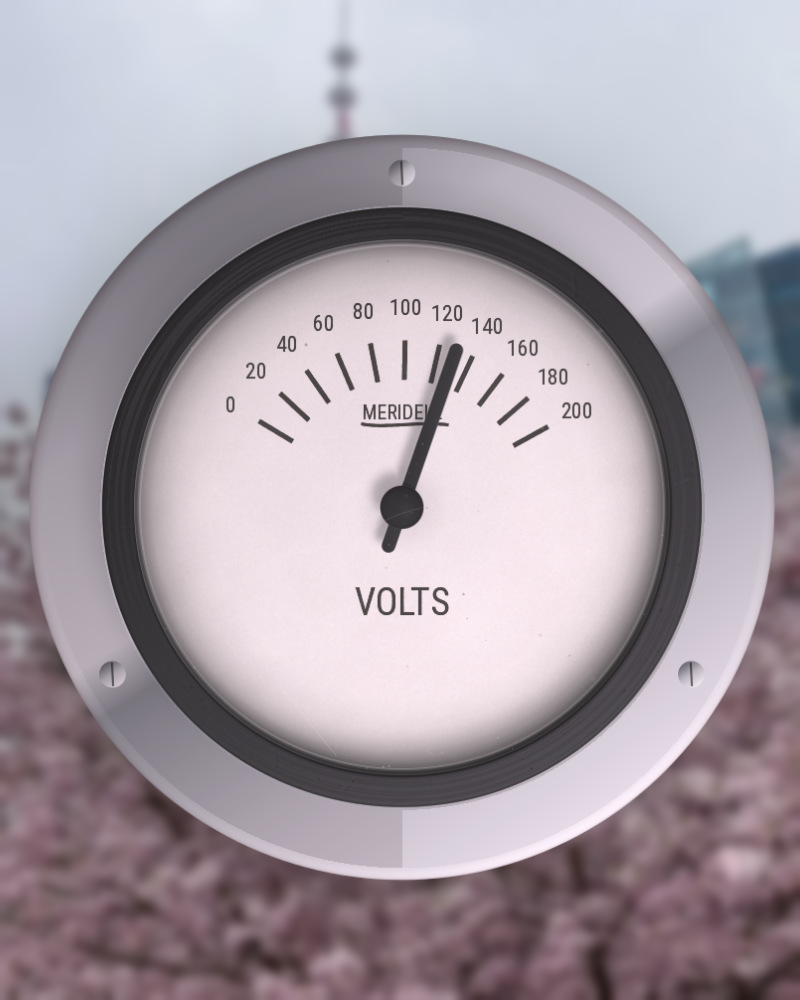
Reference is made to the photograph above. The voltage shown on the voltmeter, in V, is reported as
130 V
